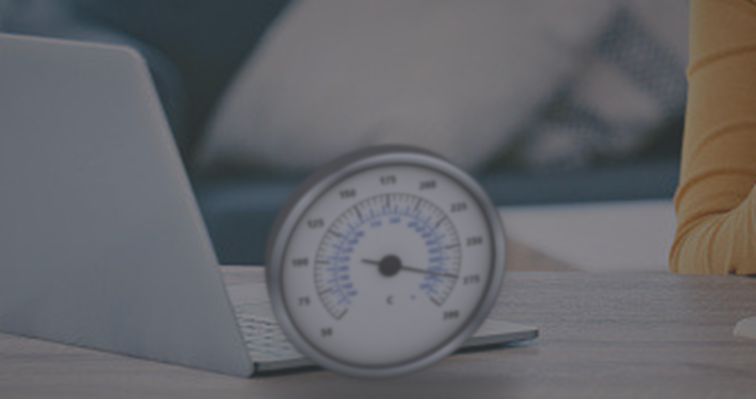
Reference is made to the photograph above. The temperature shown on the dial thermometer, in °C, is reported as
275 °C
